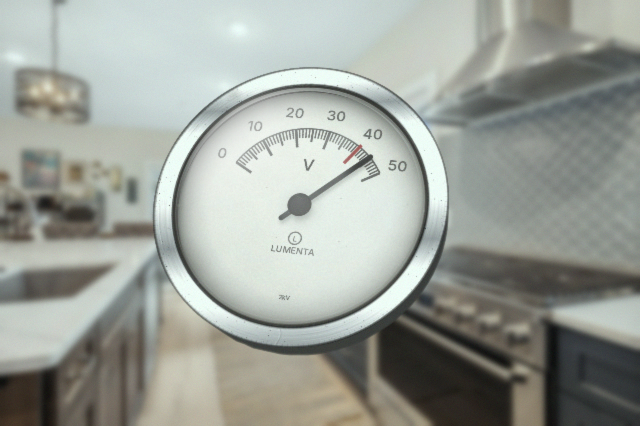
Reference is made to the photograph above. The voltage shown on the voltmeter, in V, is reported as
45 V
